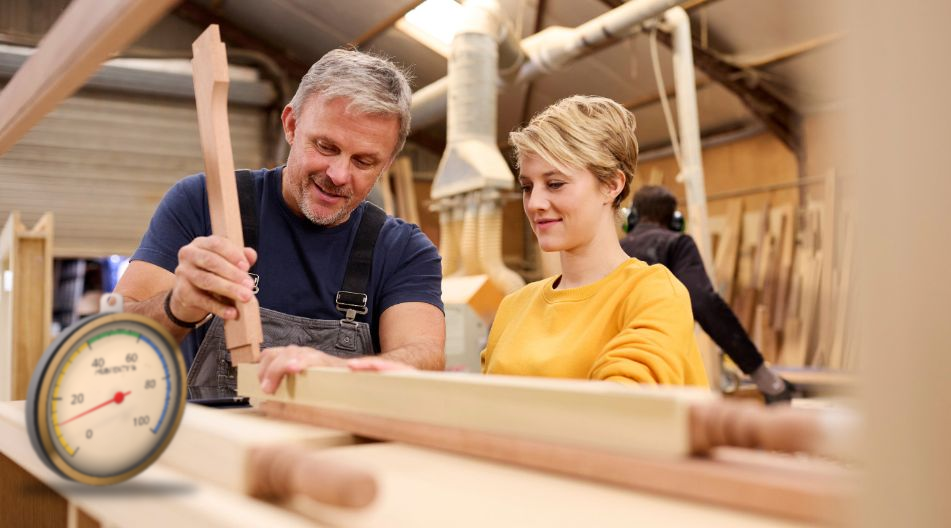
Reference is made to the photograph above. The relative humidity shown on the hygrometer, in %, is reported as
12 %
